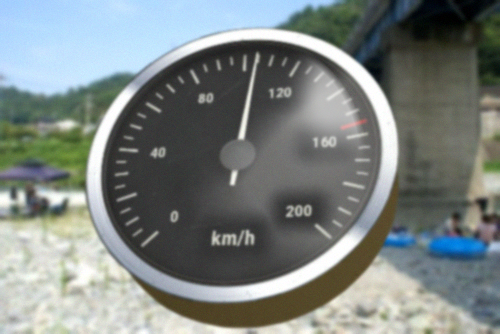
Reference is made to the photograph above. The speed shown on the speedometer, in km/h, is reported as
105 km/h
